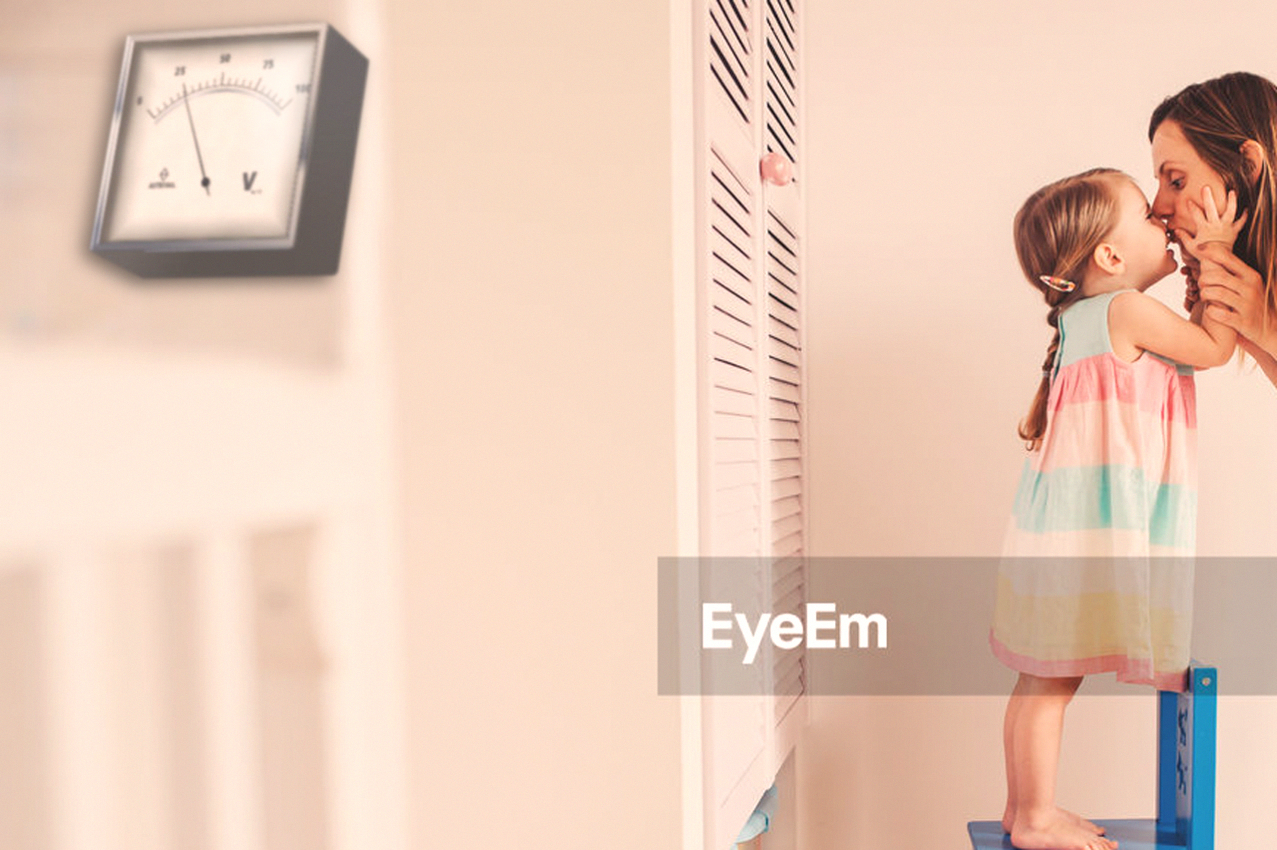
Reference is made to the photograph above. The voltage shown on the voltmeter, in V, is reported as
25 V
